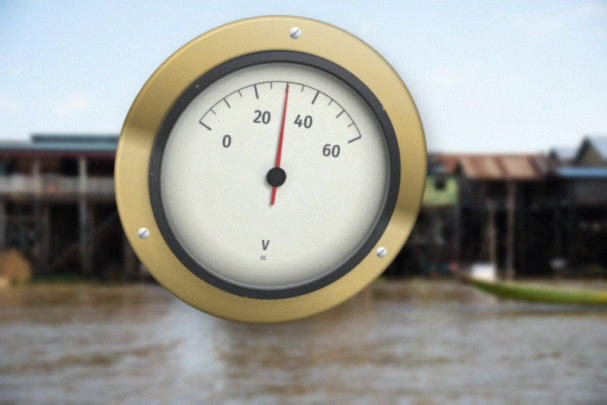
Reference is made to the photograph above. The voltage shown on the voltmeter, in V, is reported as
30 V
